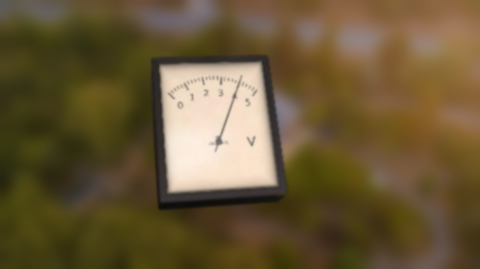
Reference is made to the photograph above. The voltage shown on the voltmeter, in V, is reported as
4 V
